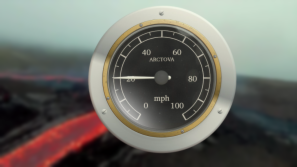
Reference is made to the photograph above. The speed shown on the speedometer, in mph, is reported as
20 mph
